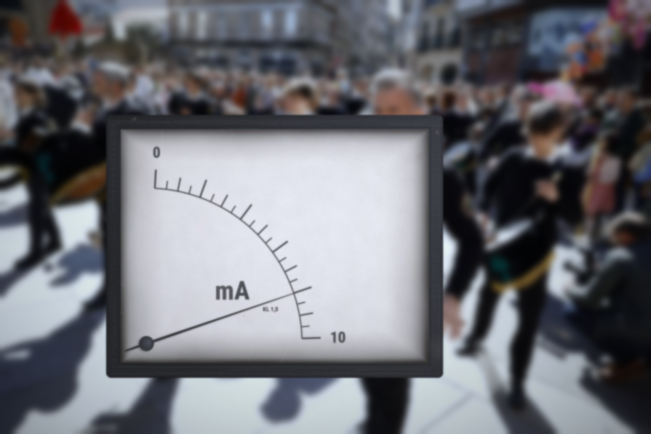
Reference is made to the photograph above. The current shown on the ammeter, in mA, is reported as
8 mA
